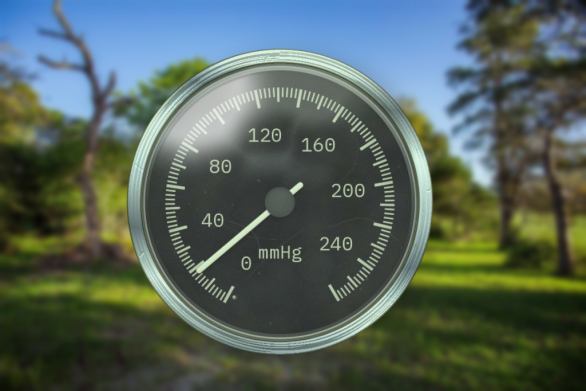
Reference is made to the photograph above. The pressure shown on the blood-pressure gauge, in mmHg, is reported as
18 mmHg
